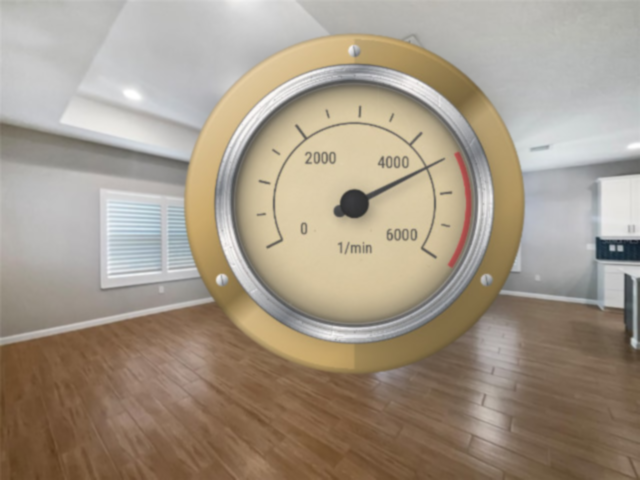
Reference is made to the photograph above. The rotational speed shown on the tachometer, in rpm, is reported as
4500 rpm
